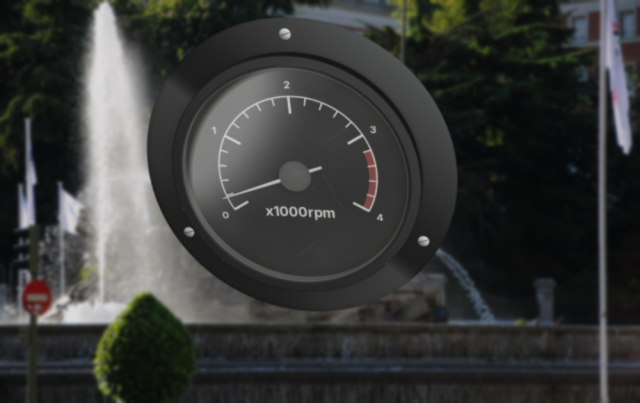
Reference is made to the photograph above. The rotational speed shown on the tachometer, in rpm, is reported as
200 rpm
